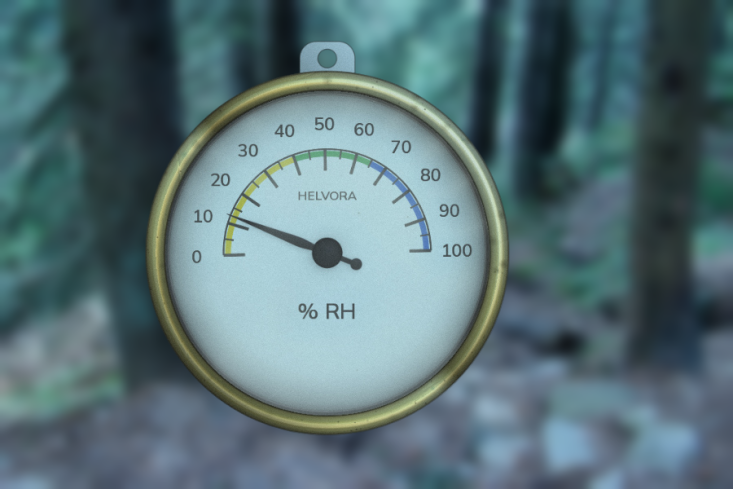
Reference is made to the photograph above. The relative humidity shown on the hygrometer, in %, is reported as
12.5 %
